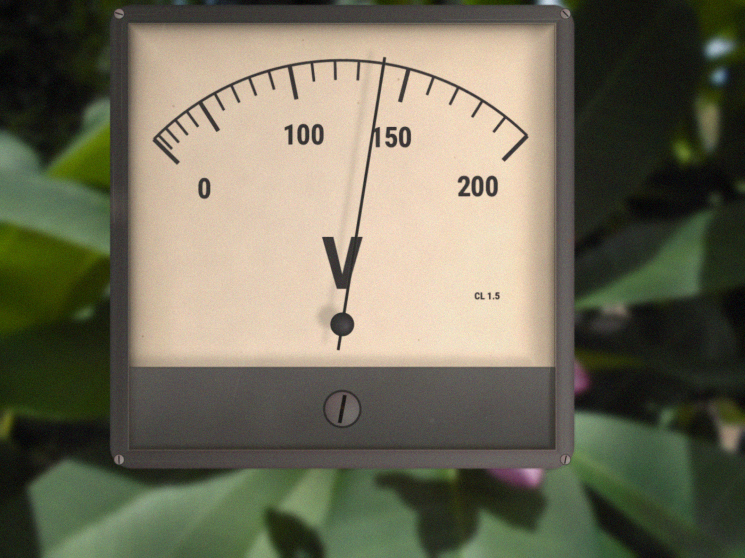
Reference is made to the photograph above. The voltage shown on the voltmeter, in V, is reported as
140 V
